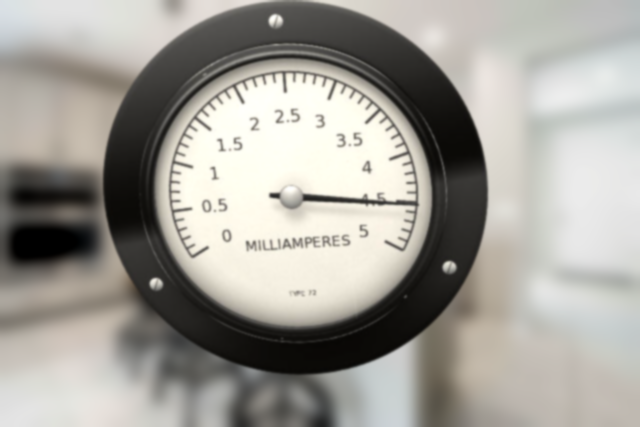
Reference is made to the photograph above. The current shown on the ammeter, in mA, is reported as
4.5 mA
